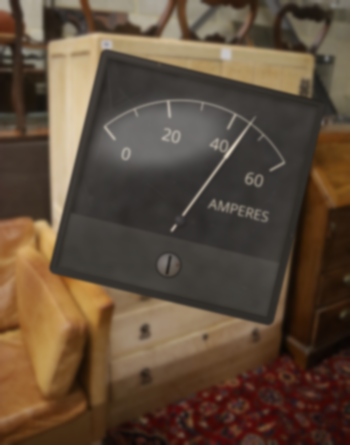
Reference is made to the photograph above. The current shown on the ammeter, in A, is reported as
45 A
